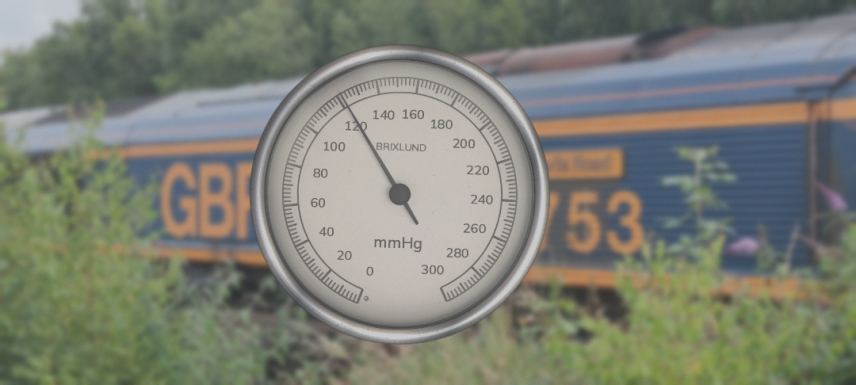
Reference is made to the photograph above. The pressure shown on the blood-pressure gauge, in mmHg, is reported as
122 mmHg
